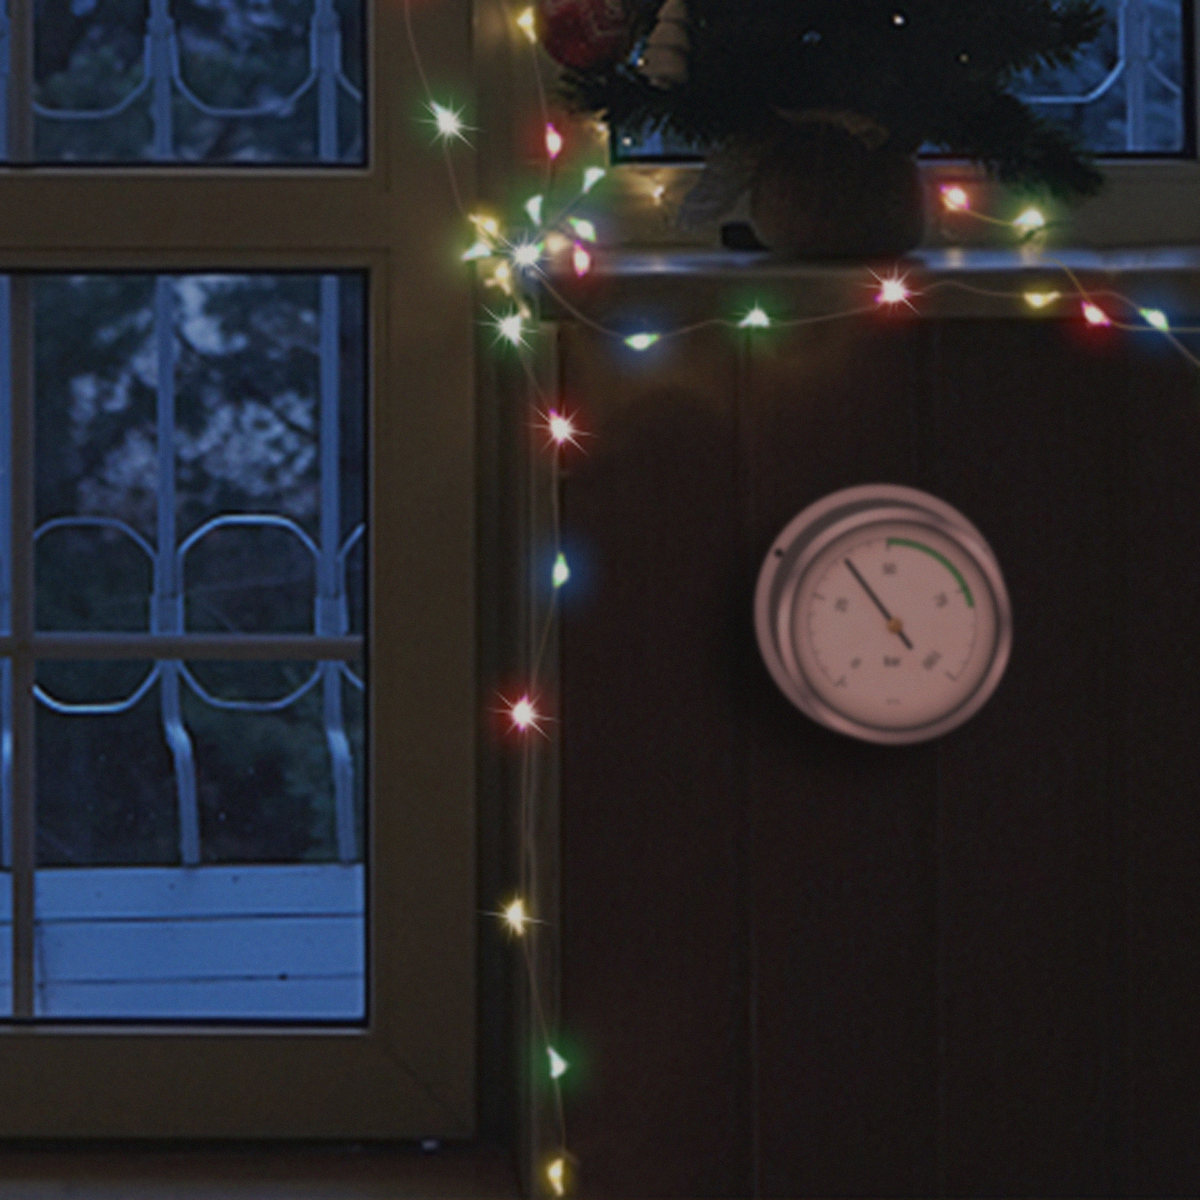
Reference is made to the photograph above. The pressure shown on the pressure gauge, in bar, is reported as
37.5 bar
